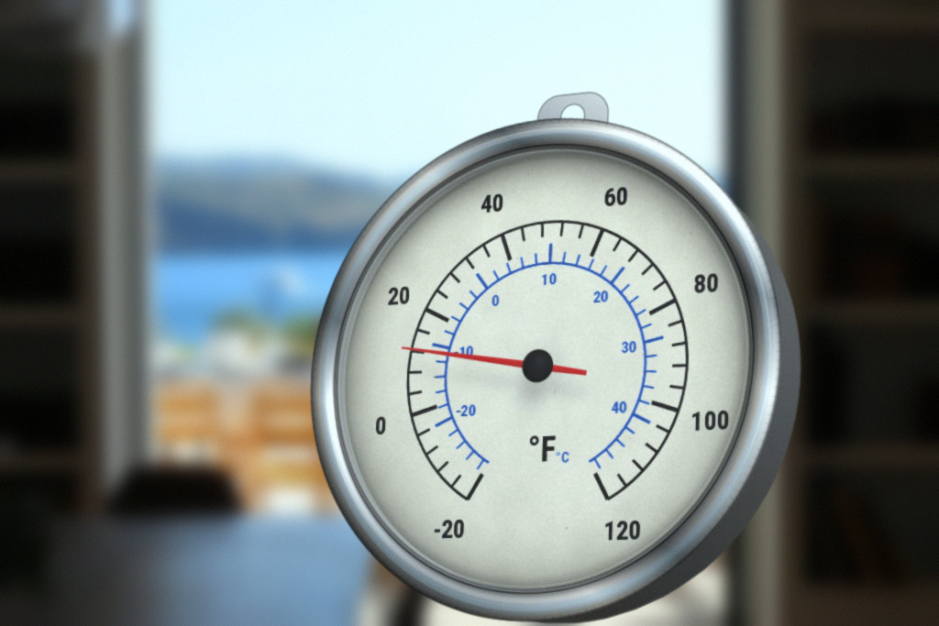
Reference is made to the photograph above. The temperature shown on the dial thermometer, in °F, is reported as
12 °F
